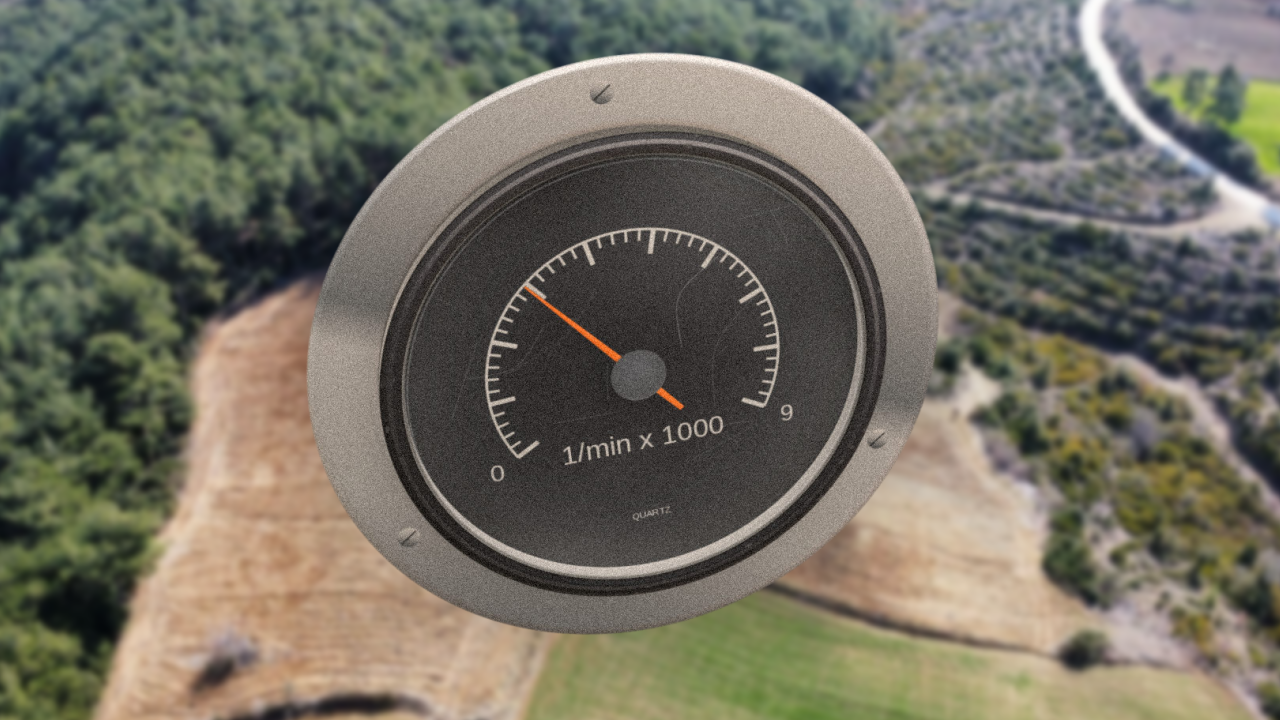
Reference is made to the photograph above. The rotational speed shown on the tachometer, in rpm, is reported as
3000 rpm
